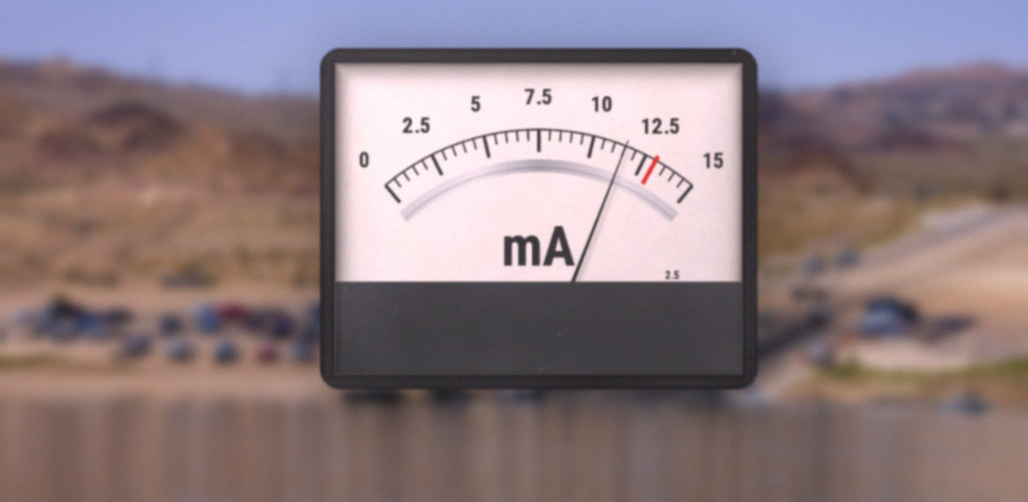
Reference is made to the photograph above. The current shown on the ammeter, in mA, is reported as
11.5 mA
